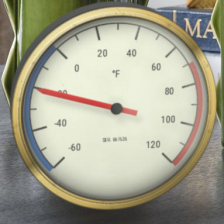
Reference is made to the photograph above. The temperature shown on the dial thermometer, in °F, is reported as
-20 °F
